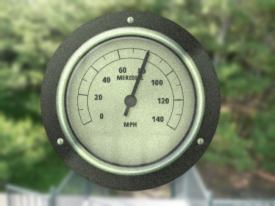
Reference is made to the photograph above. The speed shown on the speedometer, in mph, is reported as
80 mph
